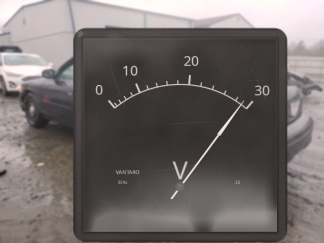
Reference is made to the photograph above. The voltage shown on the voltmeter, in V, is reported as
29 V
